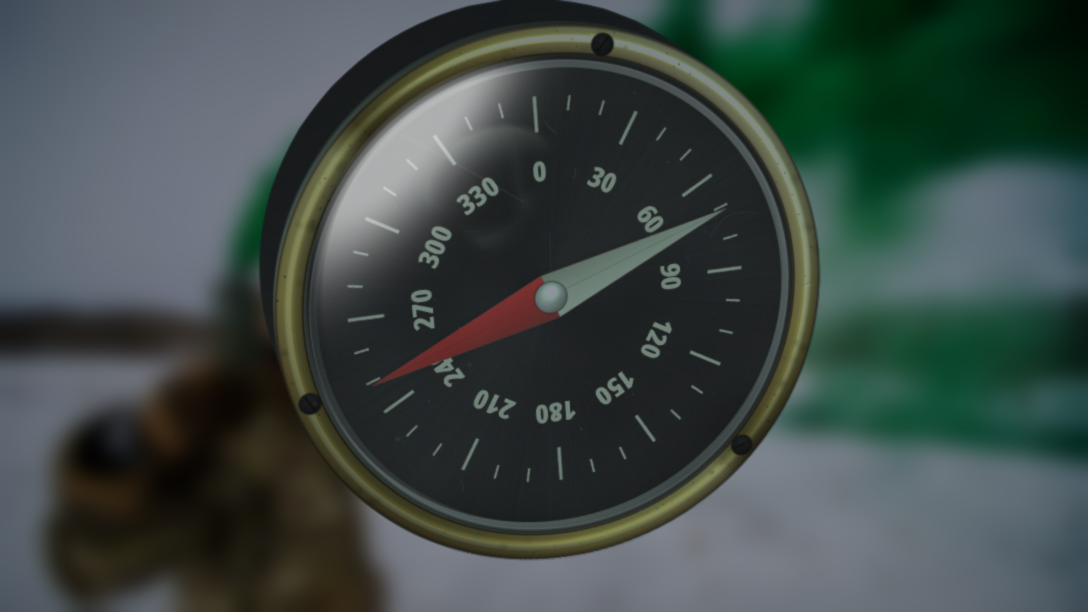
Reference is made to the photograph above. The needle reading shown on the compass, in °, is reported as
250 °
